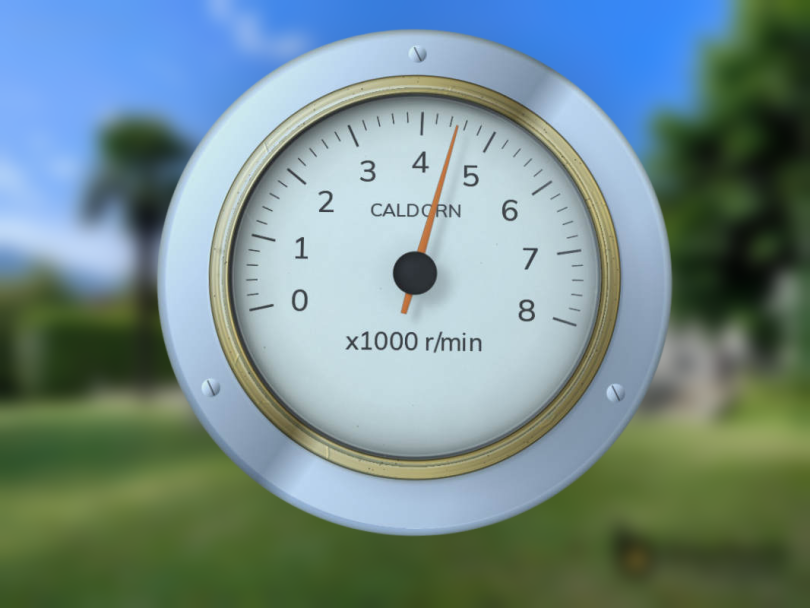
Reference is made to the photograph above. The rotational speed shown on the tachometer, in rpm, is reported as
4500 rpm
